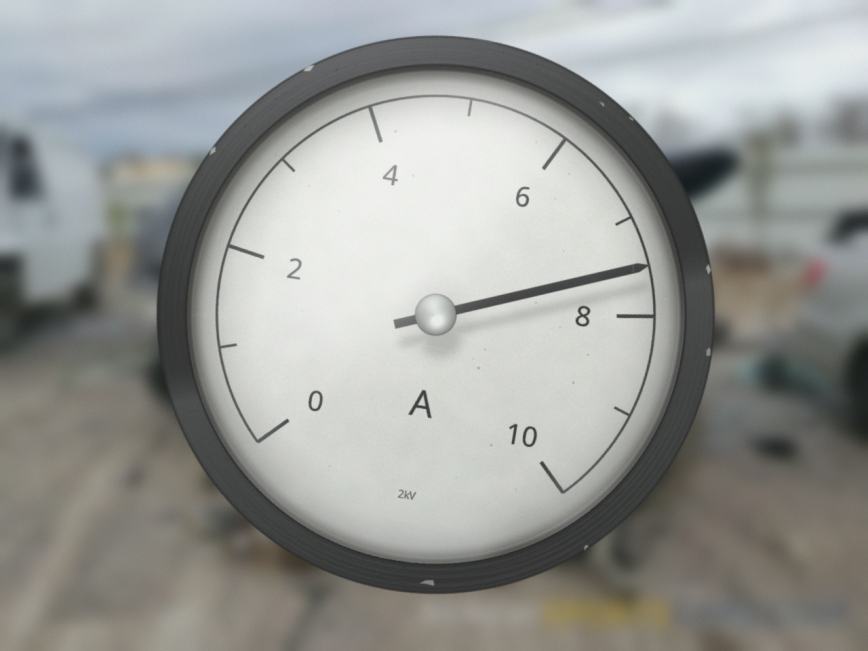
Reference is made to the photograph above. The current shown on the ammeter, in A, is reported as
7.5 A
